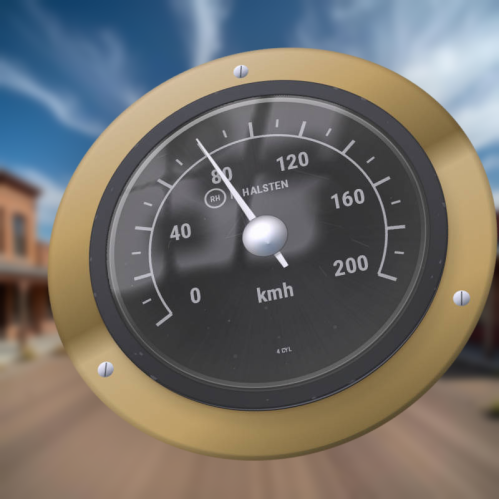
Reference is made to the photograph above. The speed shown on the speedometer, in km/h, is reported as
80 km/h
